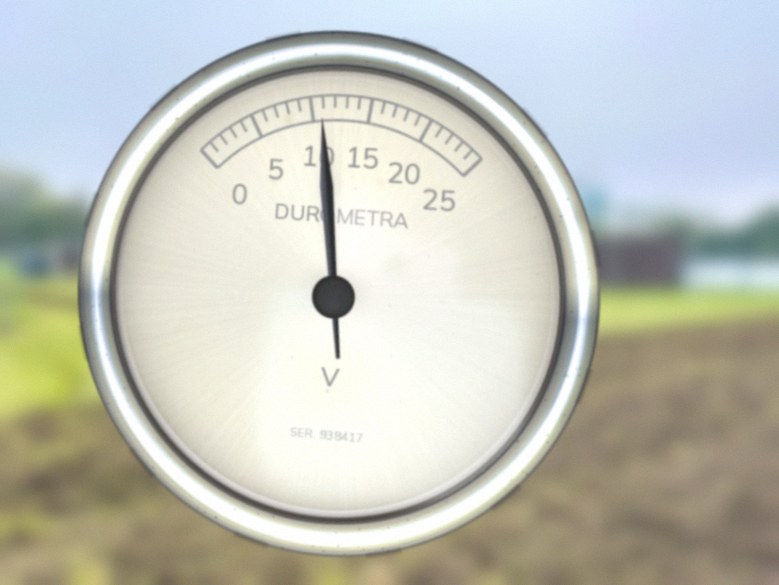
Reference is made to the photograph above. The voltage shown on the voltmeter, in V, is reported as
11 V
